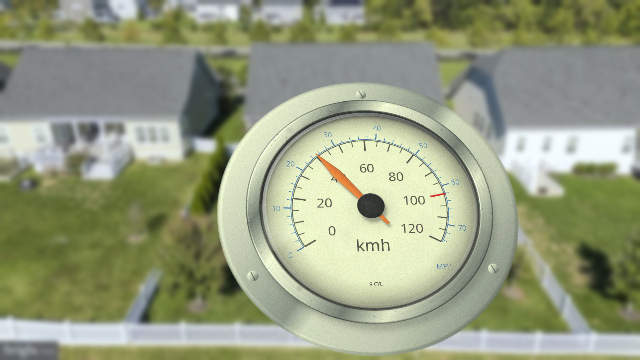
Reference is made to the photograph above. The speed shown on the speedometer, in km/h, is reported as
40 km/h
